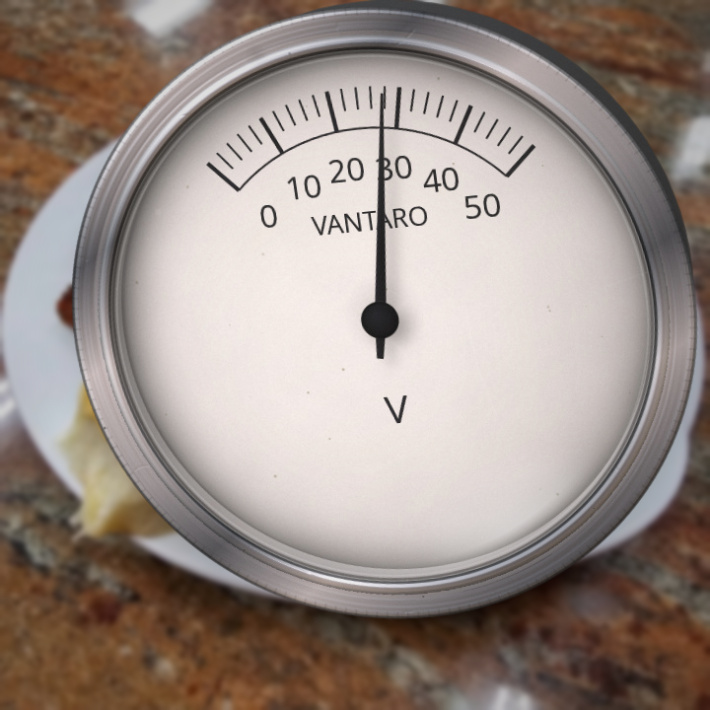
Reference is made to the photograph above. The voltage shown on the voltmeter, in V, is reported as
28 V
